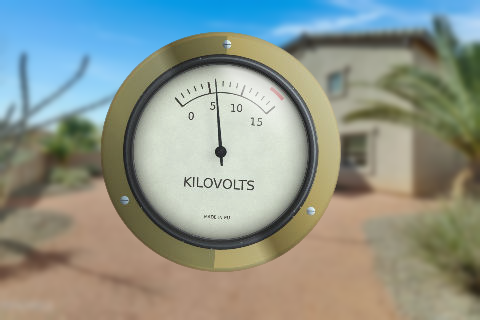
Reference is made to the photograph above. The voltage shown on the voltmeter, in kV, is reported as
6 kV
